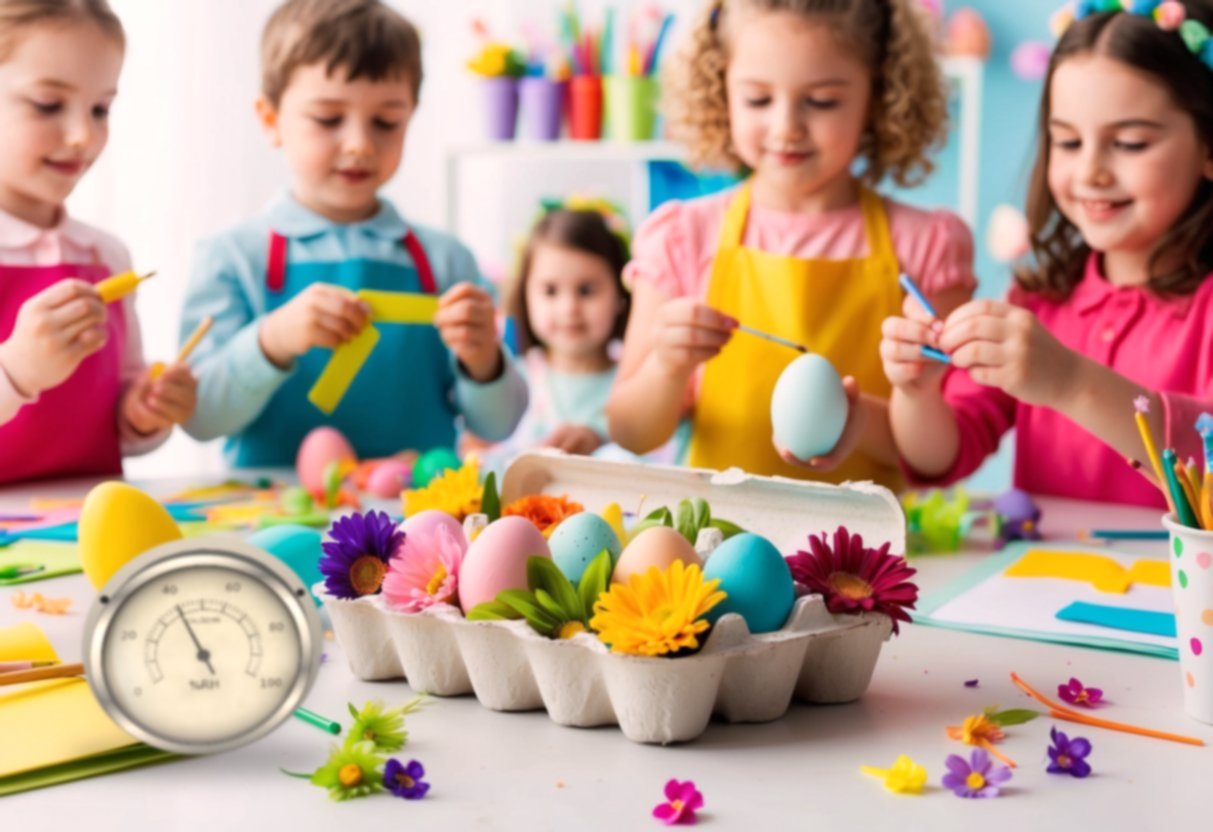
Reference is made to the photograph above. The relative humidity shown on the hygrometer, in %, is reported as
40 %
